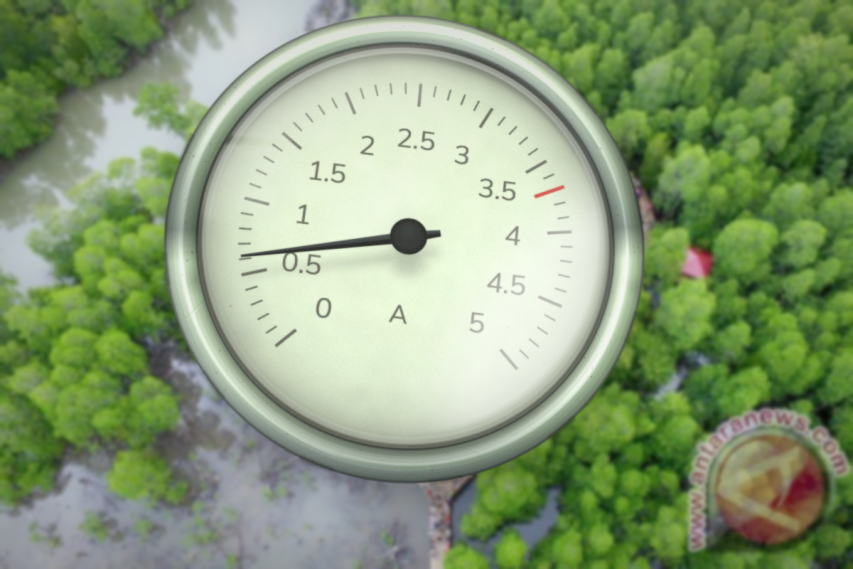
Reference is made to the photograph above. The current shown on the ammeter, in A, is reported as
0.6 A
